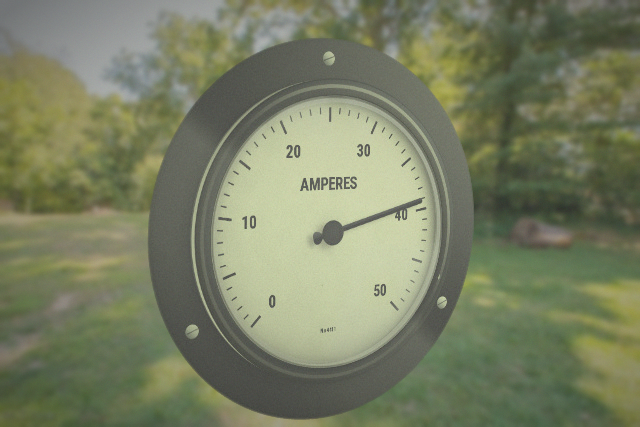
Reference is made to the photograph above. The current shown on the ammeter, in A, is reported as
39 A
